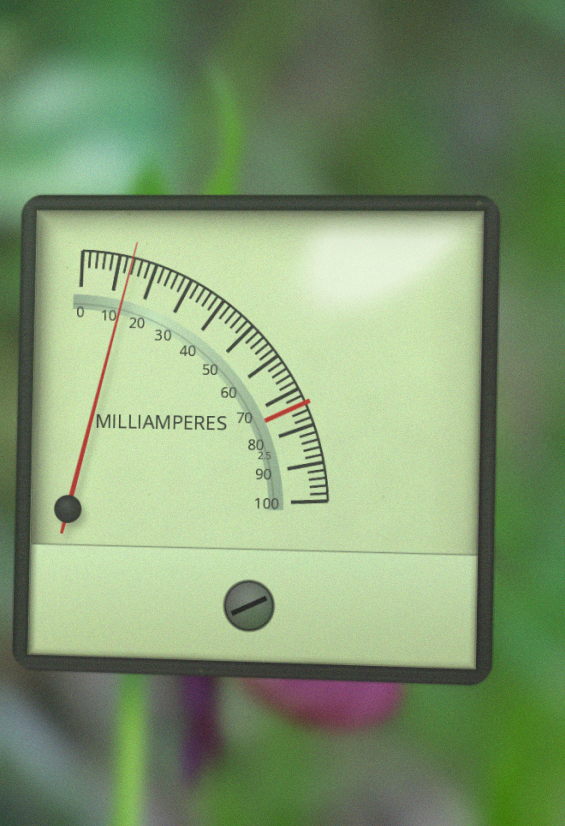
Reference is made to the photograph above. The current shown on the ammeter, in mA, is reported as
14 mA
